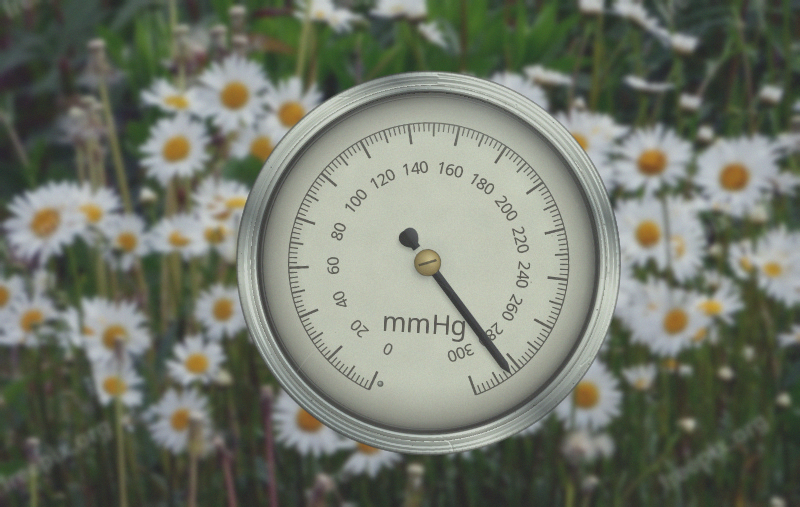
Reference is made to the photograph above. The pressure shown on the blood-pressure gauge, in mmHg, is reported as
284 mmHg
